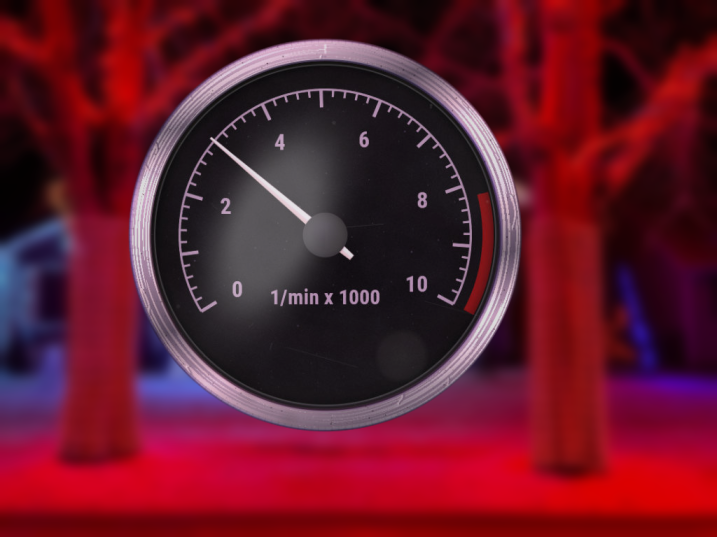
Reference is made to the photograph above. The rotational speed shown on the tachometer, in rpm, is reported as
3000 rpm
